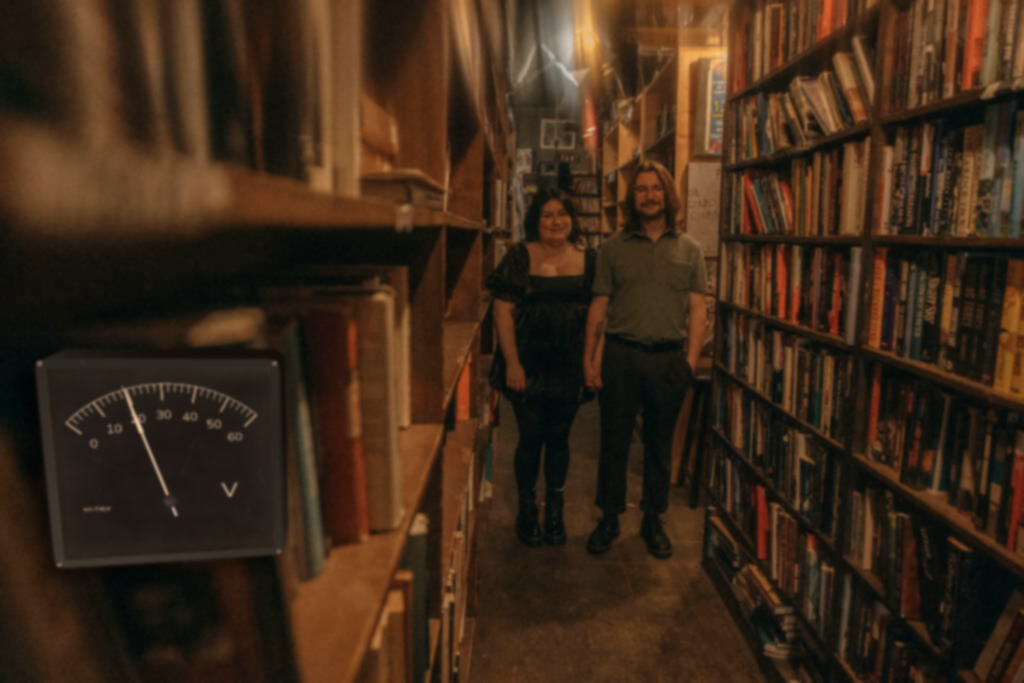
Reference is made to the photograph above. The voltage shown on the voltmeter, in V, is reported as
20 V
